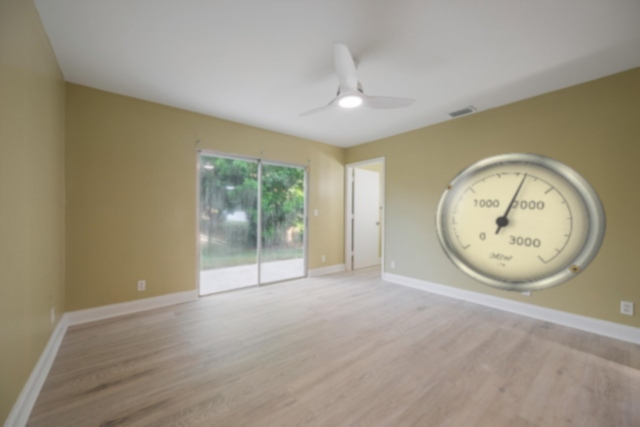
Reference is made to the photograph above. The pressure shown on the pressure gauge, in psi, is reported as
1700 psi
